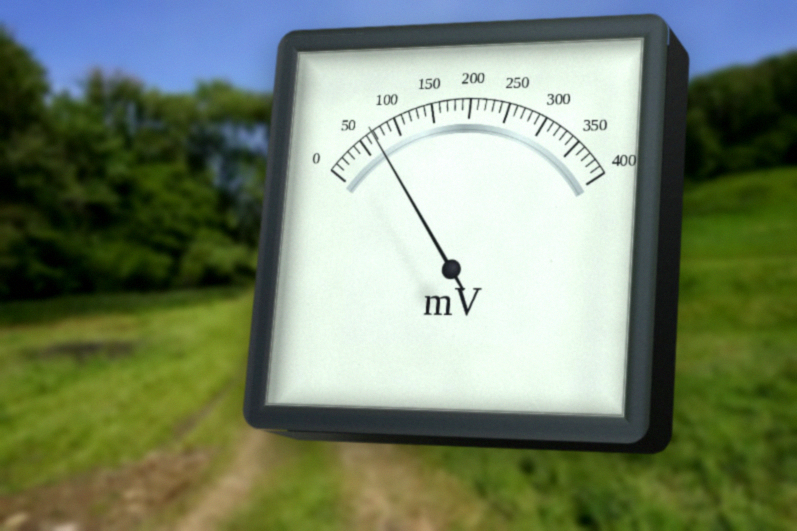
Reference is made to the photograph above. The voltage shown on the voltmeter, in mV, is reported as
70 mV
